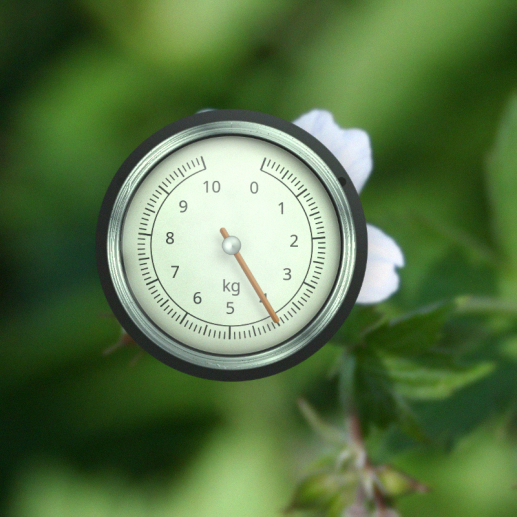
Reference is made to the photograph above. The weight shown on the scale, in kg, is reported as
4 kg
